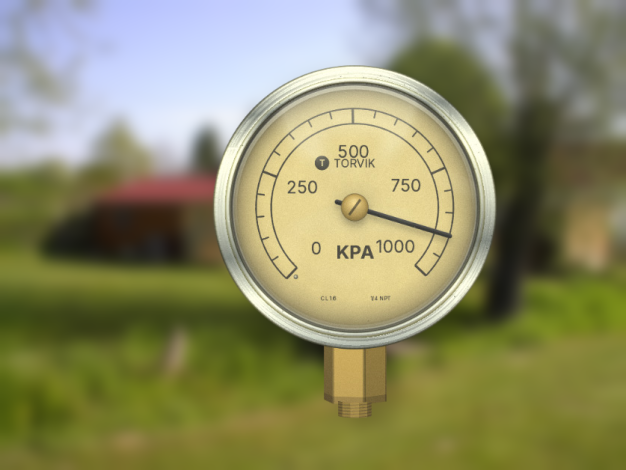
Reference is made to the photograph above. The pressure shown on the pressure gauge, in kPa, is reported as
900 kPa
